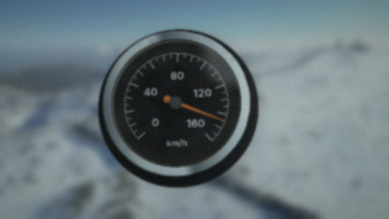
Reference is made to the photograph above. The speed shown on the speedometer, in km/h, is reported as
145 km/h
